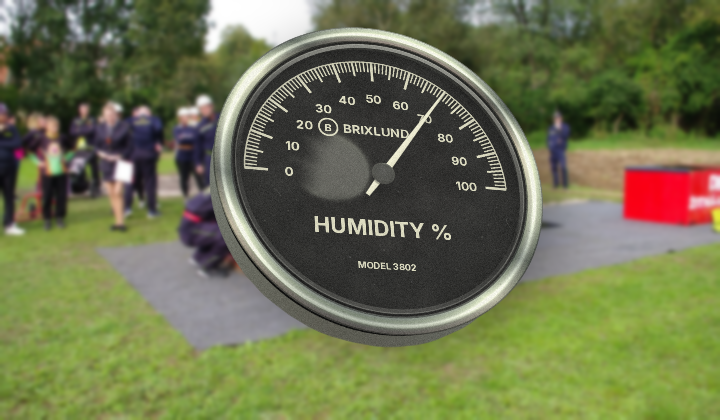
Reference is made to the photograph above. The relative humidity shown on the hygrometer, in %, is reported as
70 %
